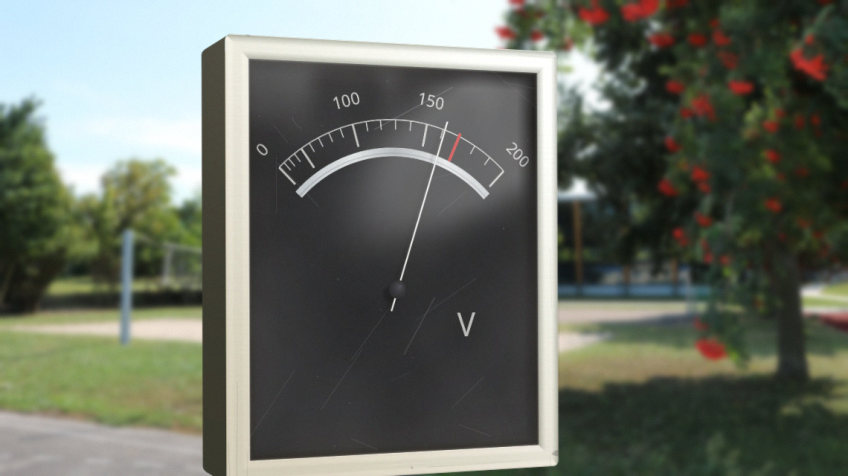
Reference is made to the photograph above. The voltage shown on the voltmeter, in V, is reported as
160 V
